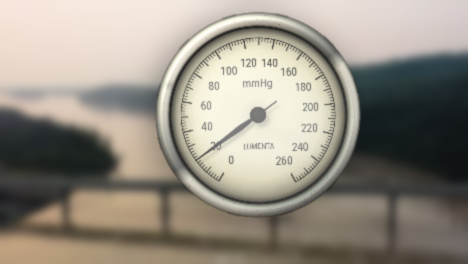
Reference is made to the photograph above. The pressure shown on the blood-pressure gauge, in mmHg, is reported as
20 mmHg
